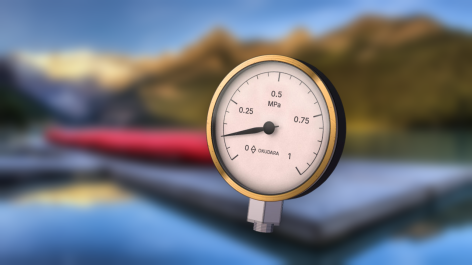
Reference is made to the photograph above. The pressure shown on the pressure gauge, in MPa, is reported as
0.1 MPa
